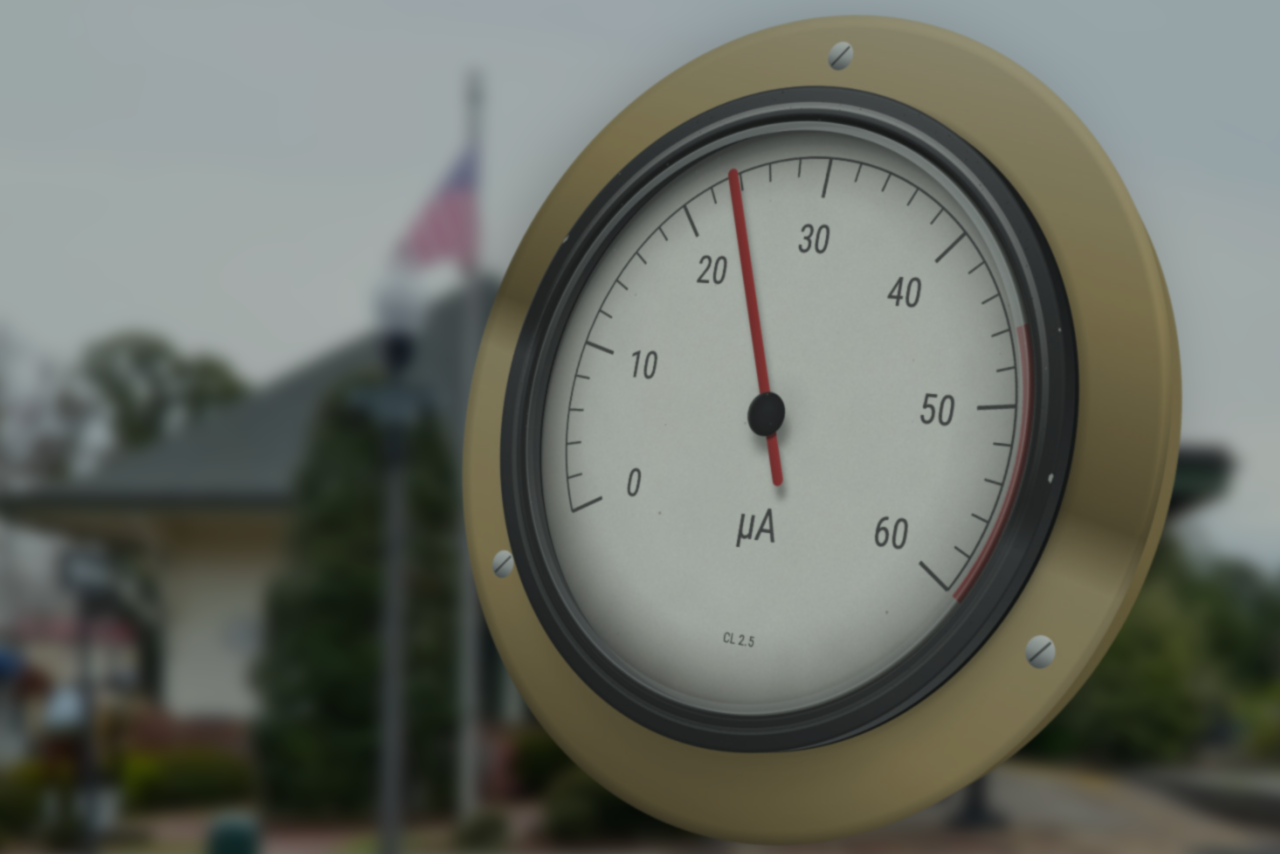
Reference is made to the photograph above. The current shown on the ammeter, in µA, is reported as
24 µA
